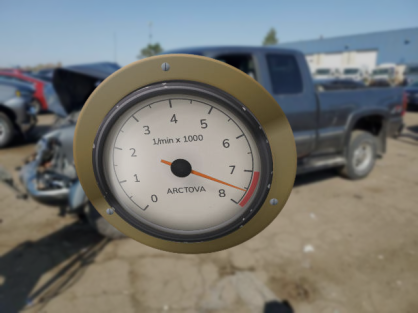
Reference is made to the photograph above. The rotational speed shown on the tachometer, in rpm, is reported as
7500 rpm
